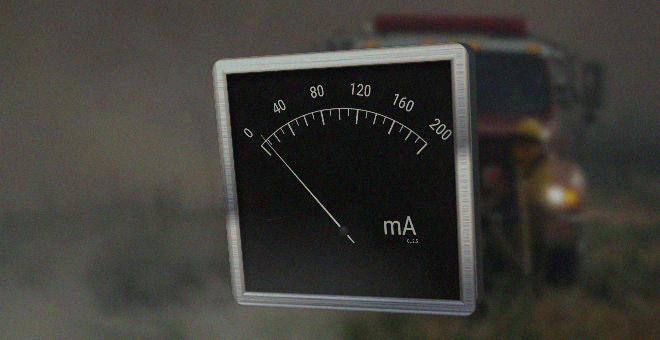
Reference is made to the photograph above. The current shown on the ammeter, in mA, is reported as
10 mA
